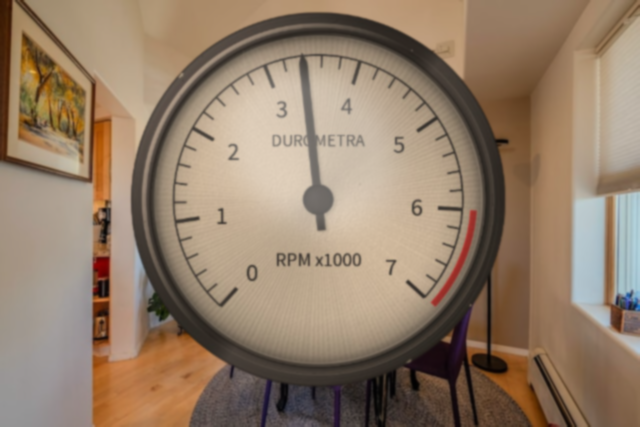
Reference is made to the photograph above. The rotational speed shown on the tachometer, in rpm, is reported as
3400 rpm
